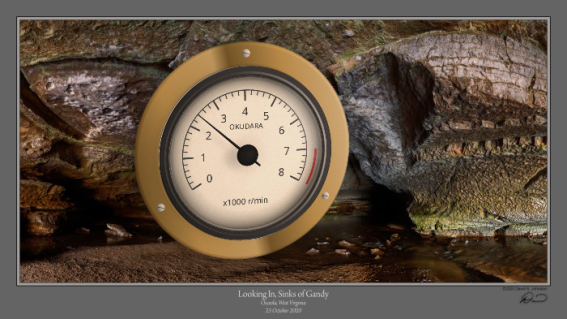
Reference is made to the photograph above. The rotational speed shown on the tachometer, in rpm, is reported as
2400 rpm
